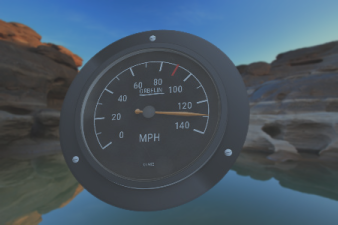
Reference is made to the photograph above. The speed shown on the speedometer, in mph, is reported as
130 mph
